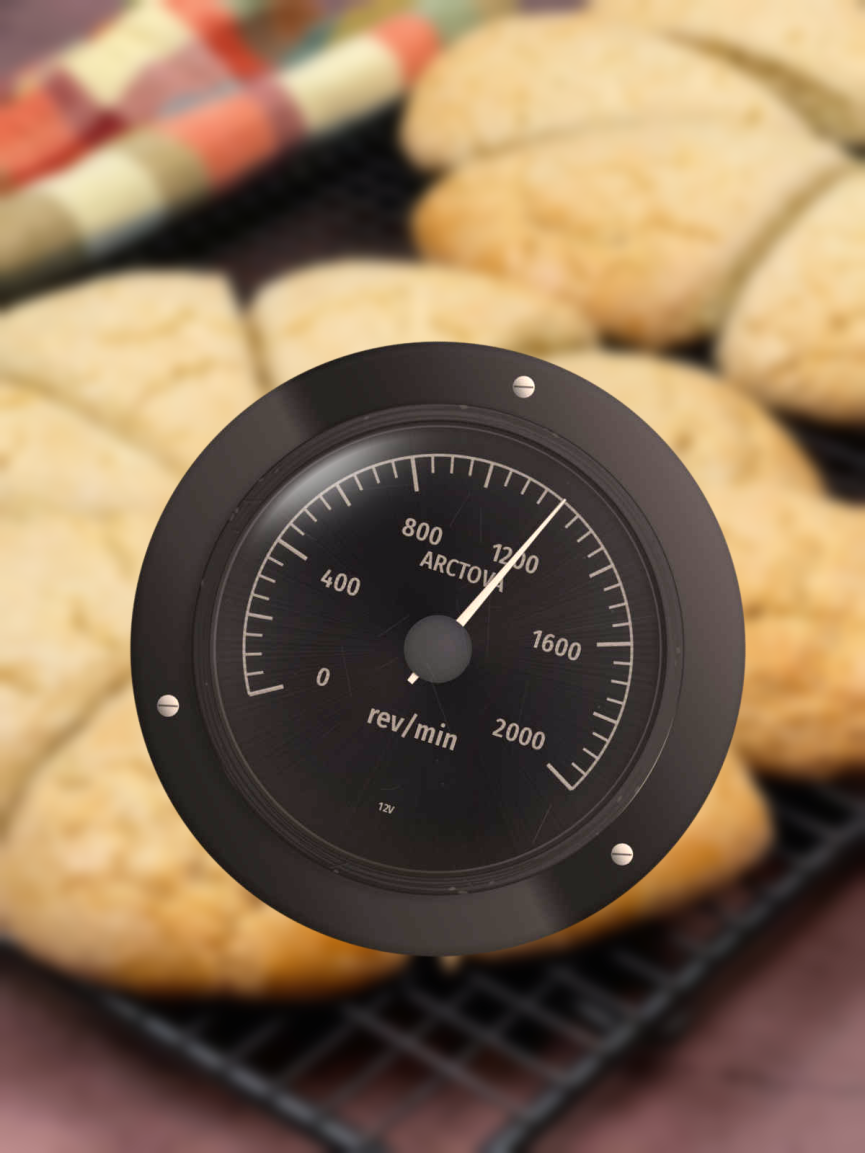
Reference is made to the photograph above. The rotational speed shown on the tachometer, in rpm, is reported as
1200 rpm
